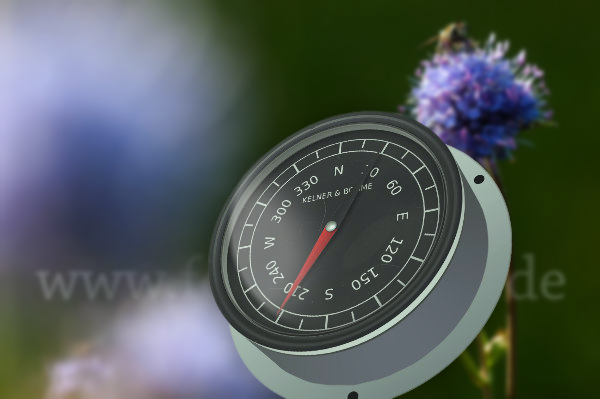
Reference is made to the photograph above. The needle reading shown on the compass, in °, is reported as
210 °
